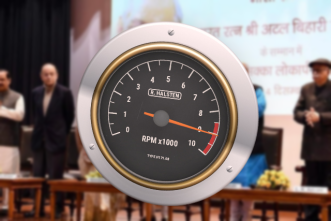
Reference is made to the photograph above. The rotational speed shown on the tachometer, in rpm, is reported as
9000 rpm
